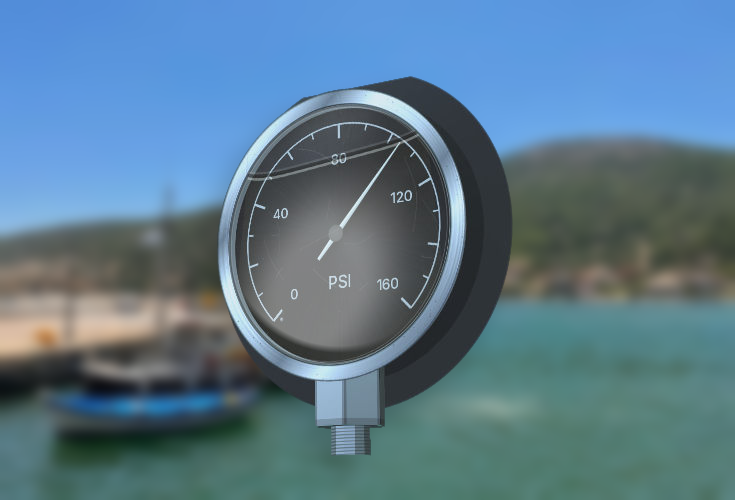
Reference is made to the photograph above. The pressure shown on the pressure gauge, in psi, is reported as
105 psi
